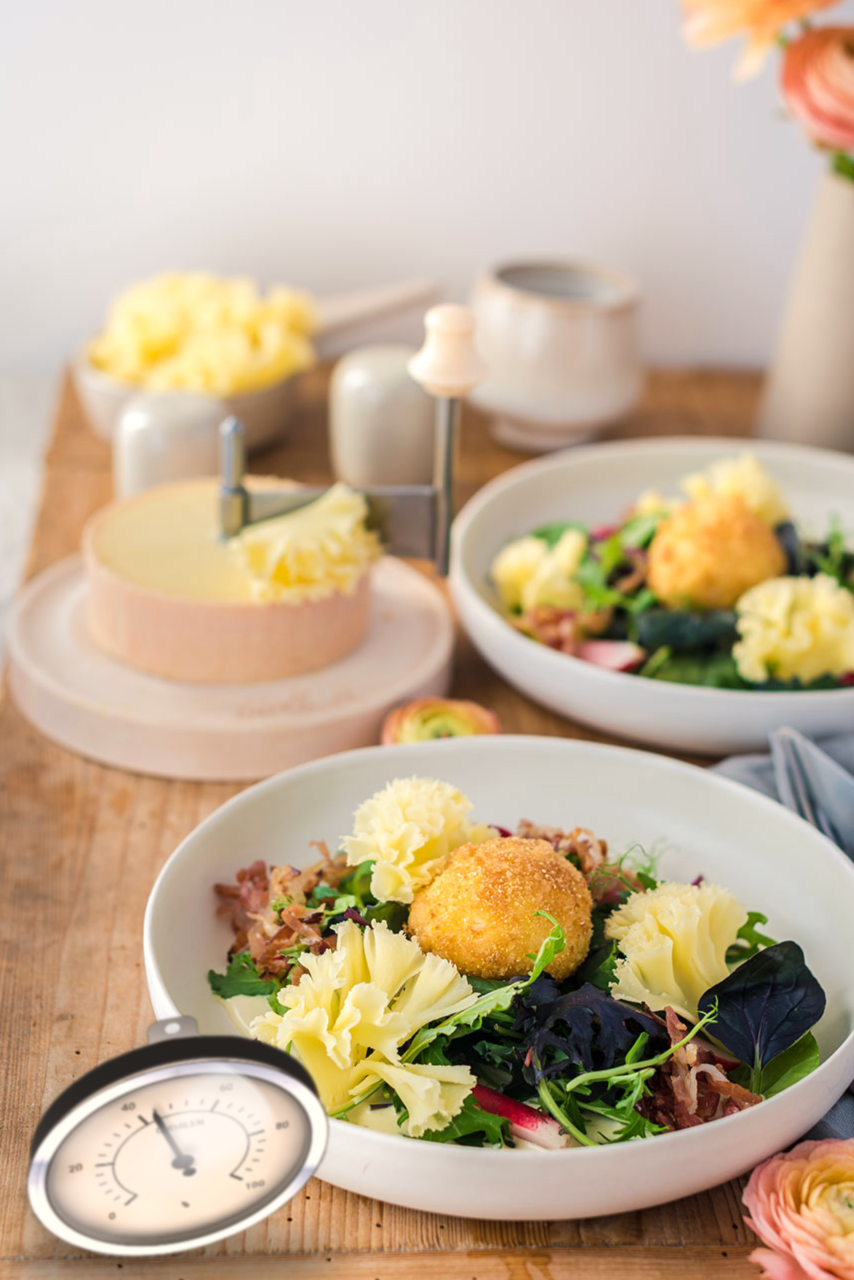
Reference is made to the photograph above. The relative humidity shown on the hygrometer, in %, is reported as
44 %
